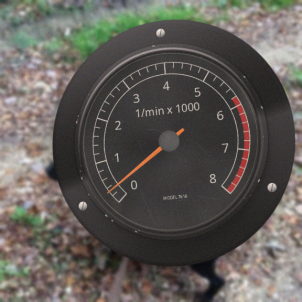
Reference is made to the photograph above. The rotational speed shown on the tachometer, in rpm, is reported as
300 rpm
